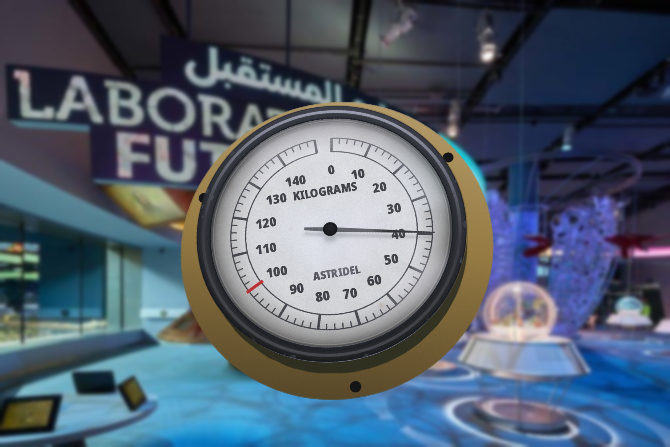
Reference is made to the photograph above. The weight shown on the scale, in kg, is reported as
40 kg
